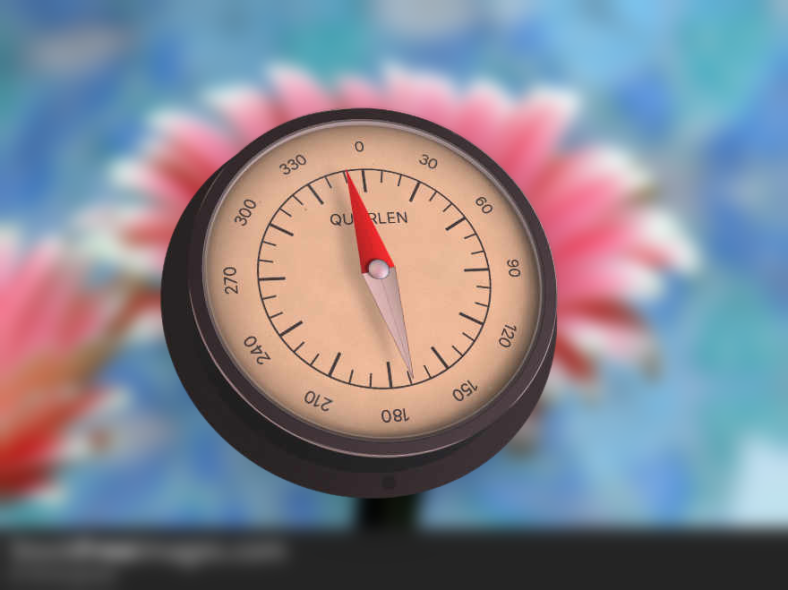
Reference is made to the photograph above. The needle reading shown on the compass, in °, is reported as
350 °
